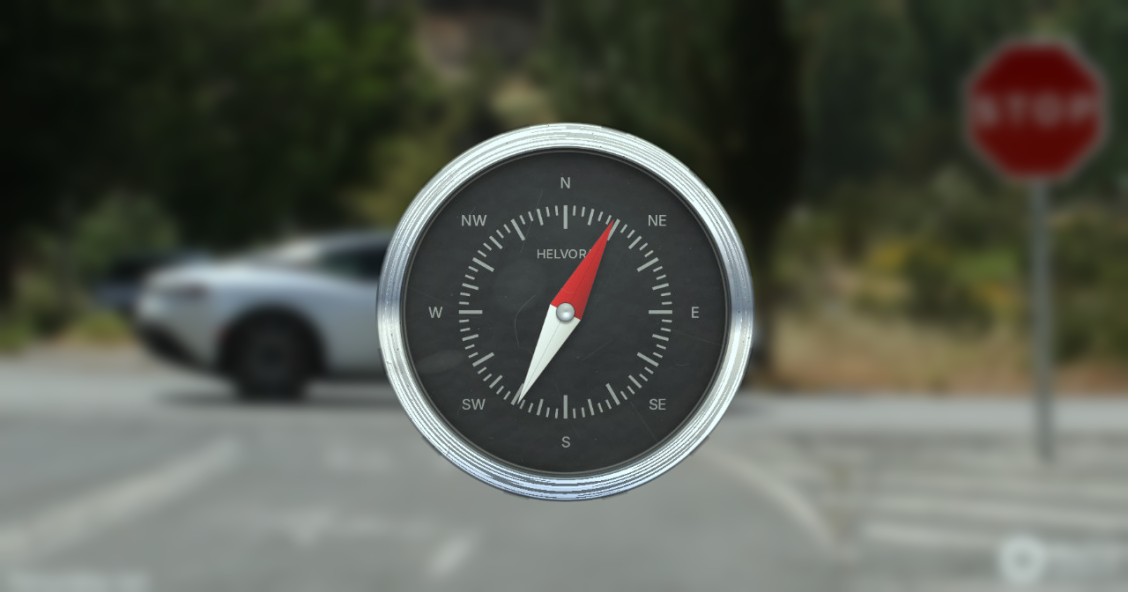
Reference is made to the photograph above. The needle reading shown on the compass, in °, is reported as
27.5 °
